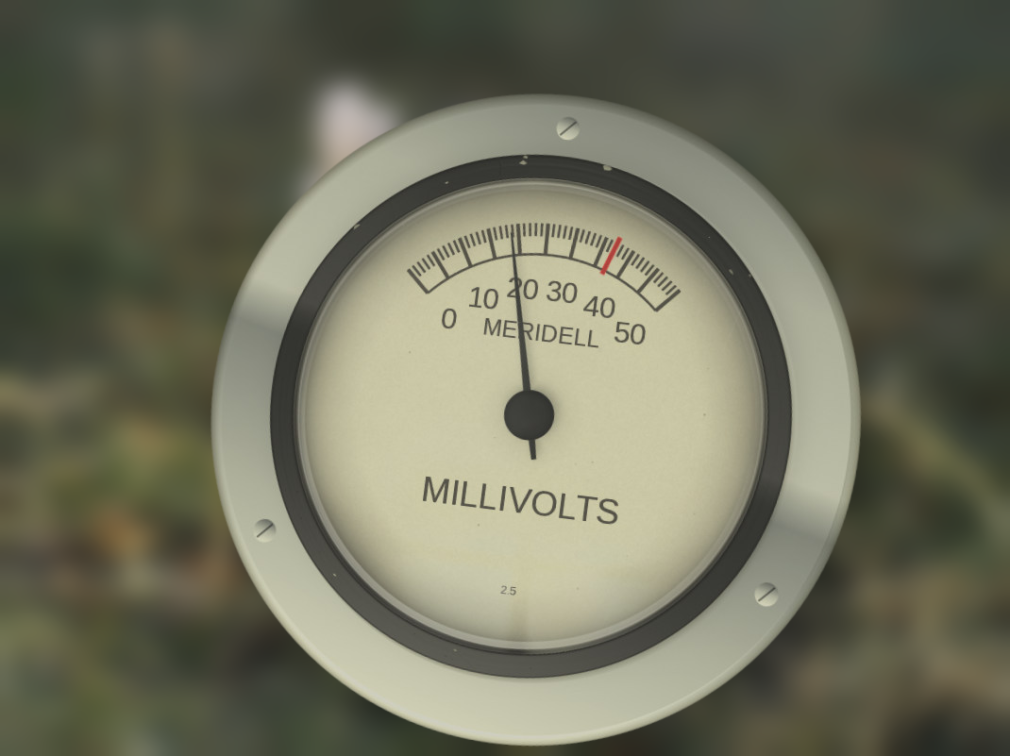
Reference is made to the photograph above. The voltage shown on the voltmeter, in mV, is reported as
19 mV
